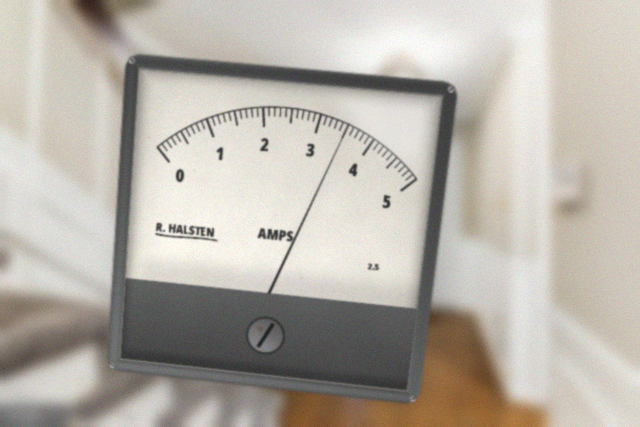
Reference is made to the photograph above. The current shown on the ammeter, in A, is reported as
3.5 A
